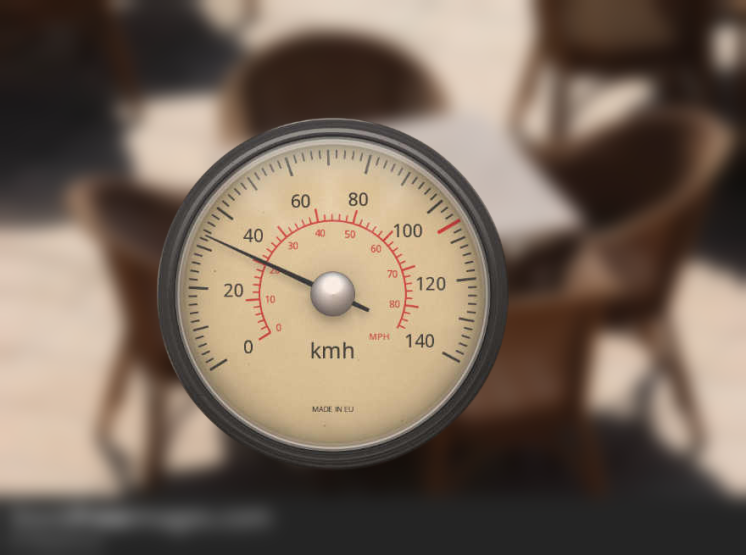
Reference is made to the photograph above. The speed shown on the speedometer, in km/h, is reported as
33 km/h
